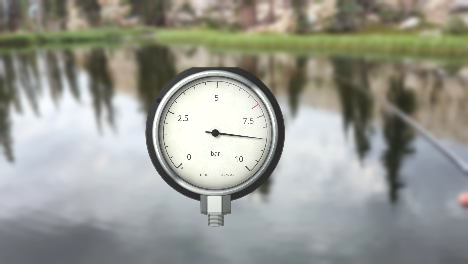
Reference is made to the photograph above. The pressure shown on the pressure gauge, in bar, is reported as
8.5 bar
